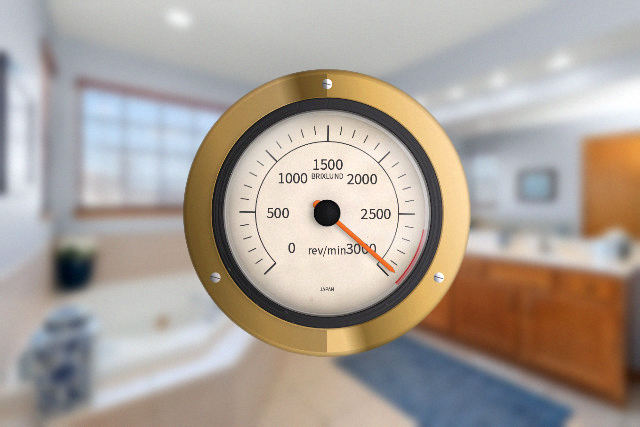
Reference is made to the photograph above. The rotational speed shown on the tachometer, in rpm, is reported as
2950 rpm
